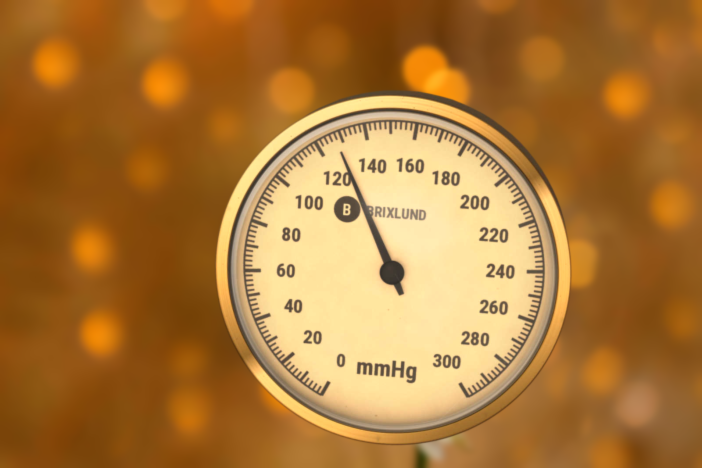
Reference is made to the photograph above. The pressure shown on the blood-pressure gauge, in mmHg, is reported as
128 mmHg
